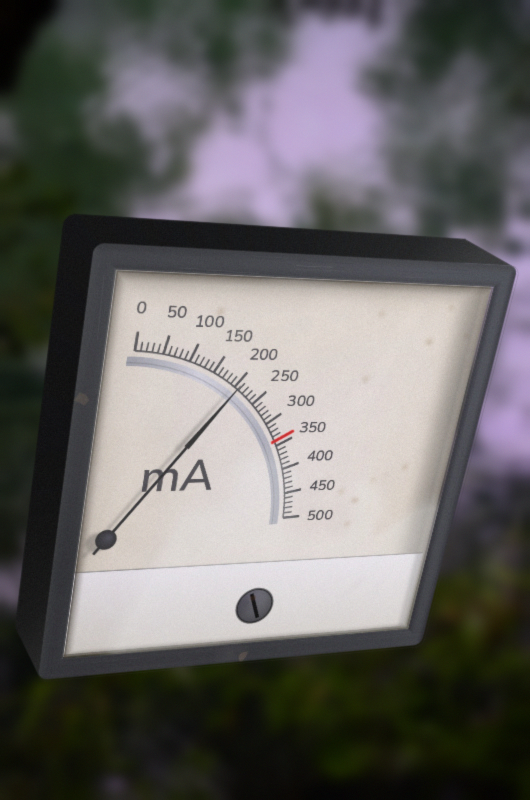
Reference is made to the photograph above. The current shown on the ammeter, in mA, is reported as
200 mA
